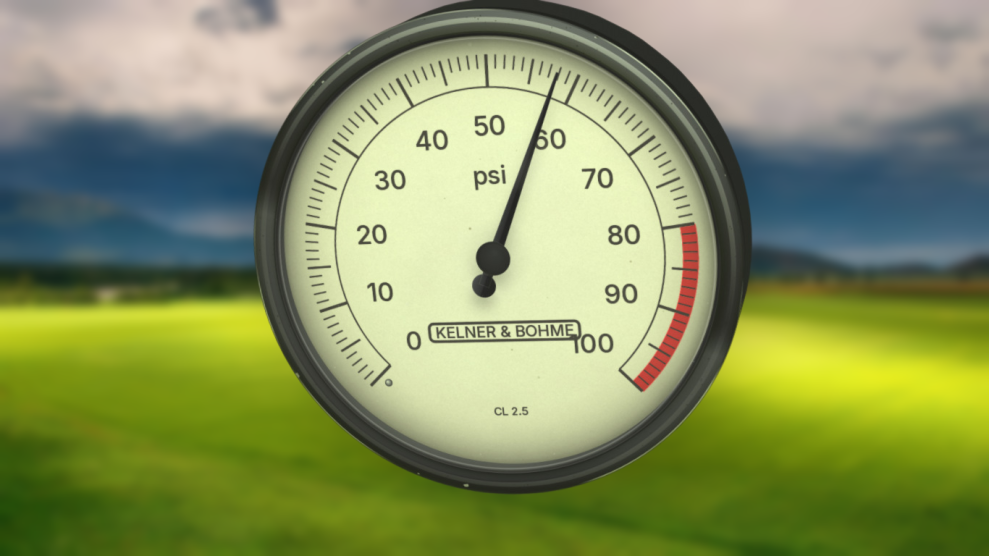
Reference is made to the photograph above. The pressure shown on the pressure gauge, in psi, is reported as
58 psi
